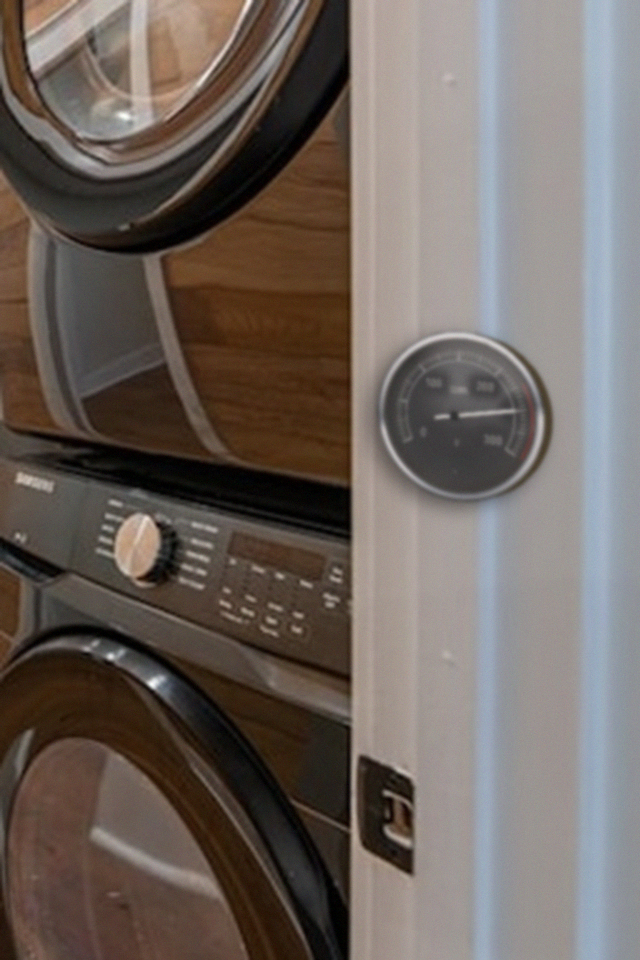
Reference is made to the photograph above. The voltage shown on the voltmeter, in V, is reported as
250 V
